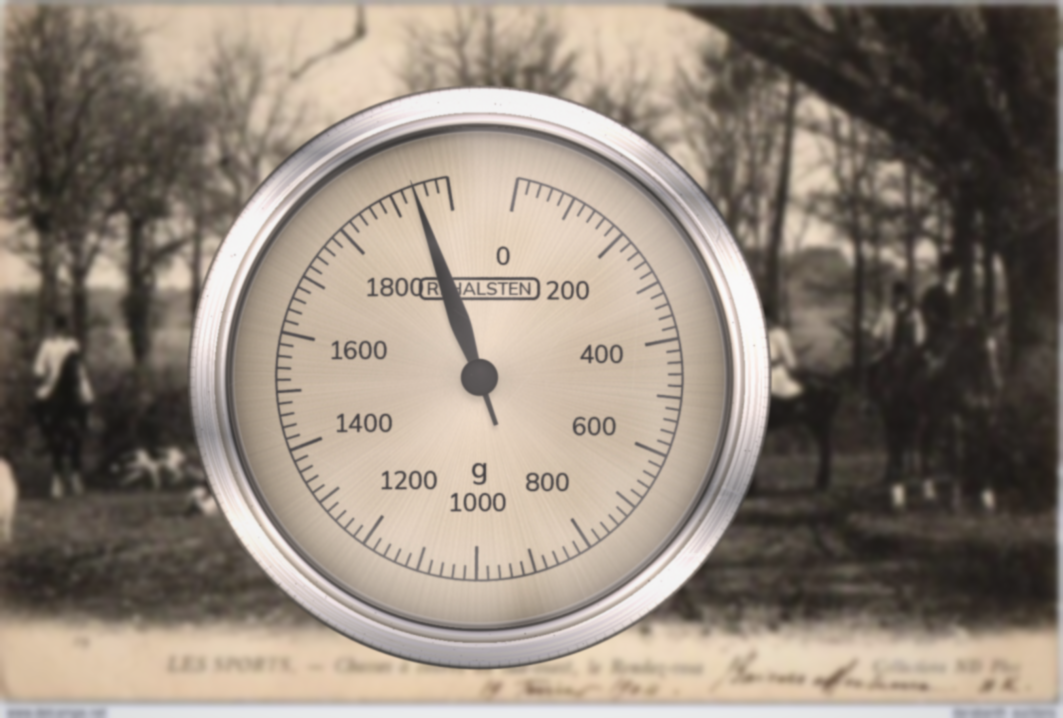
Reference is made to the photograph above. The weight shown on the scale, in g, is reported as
1940 g
